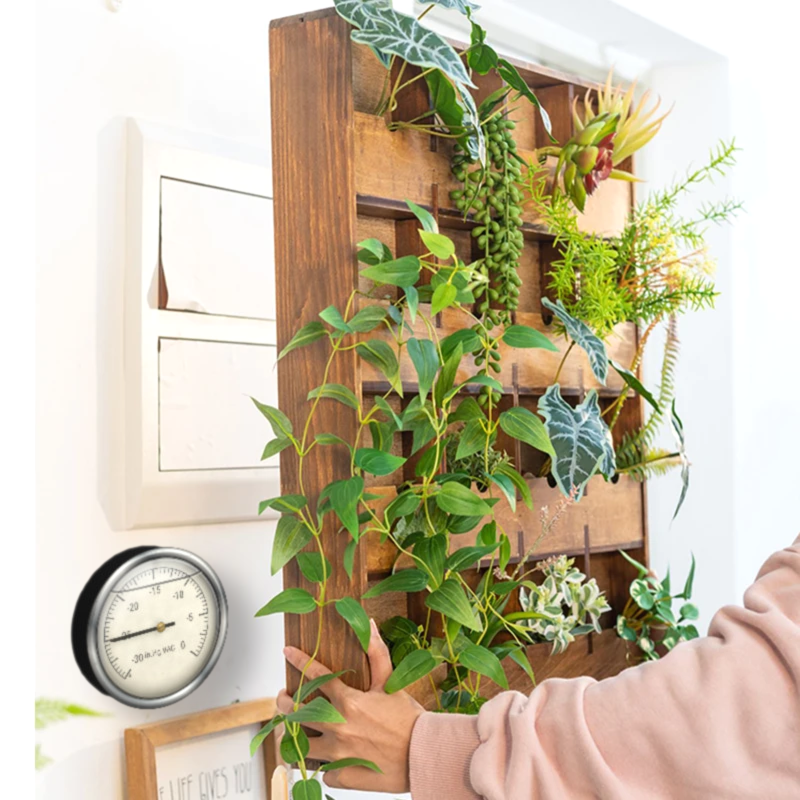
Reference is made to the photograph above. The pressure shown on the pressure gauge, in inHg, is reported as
-25 inHg
